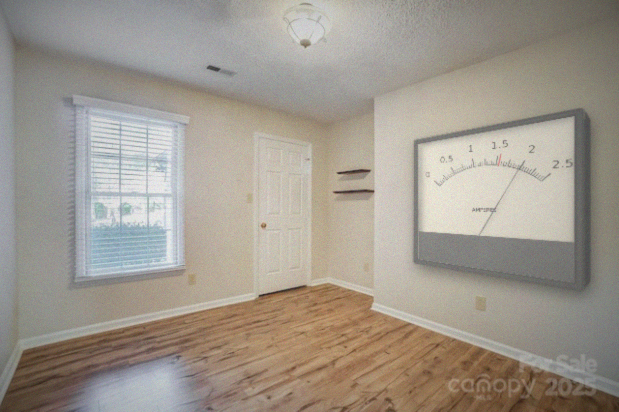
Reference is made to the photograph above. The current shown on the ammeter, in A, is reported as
2 A
